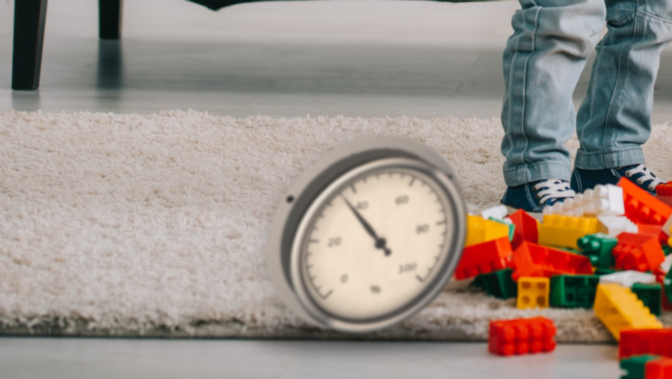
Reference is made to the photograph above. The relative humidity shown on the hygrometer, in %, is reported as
36 %
